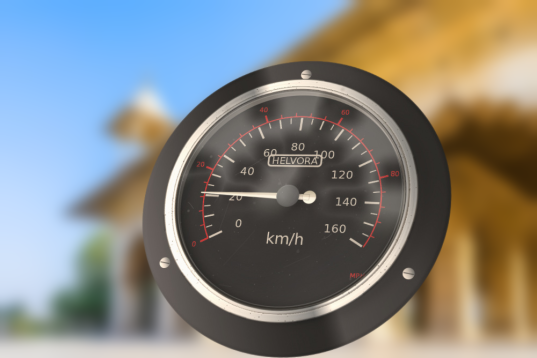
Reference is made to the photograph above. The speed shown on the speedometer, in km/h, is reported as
20 km/h
